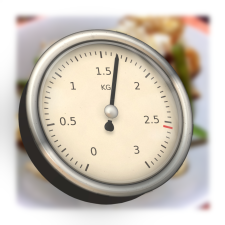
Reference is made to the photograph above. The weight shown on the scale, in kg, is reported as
1.65 kg
